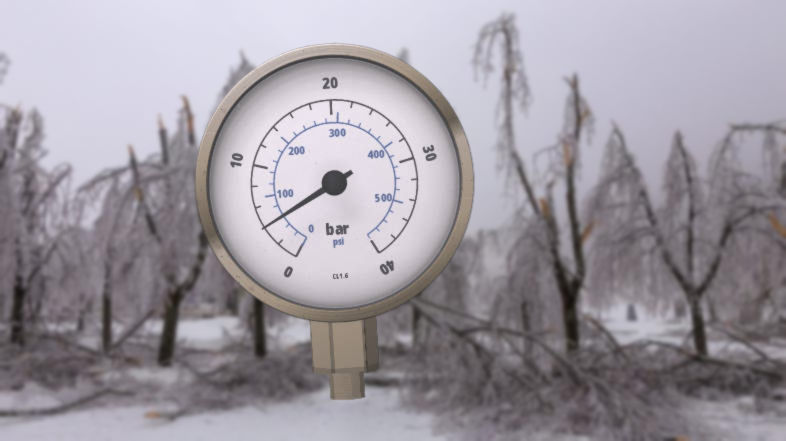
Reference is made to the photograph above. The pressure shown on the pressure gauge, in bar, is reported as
4 bar
